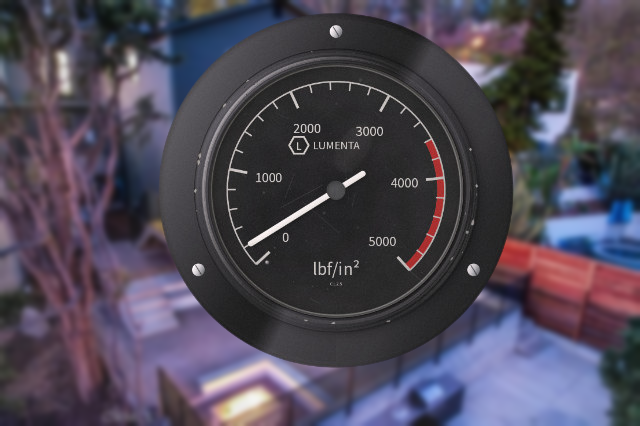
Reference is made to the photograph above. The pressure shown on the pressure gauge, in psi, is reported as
200 psi
